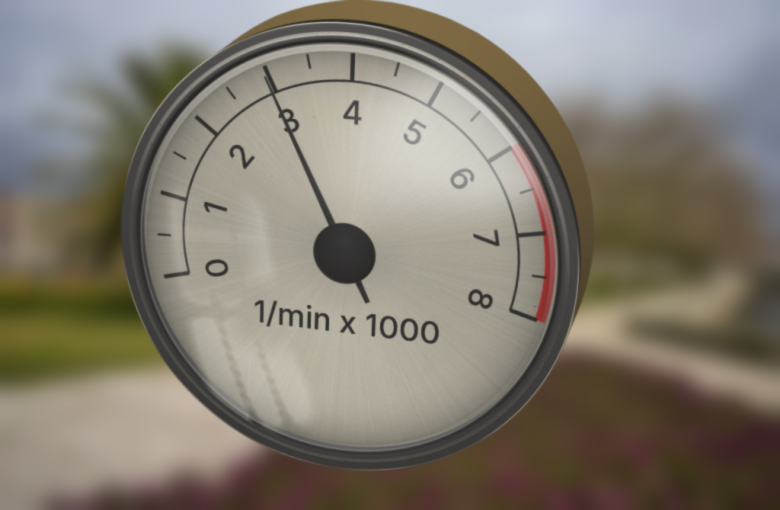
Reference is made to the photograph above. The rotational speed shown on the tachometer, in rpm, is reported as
3000 rpm
